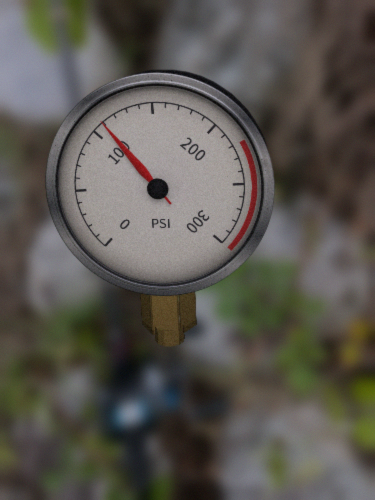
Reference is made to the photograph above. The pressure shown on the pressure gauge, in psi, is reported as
110 psi
